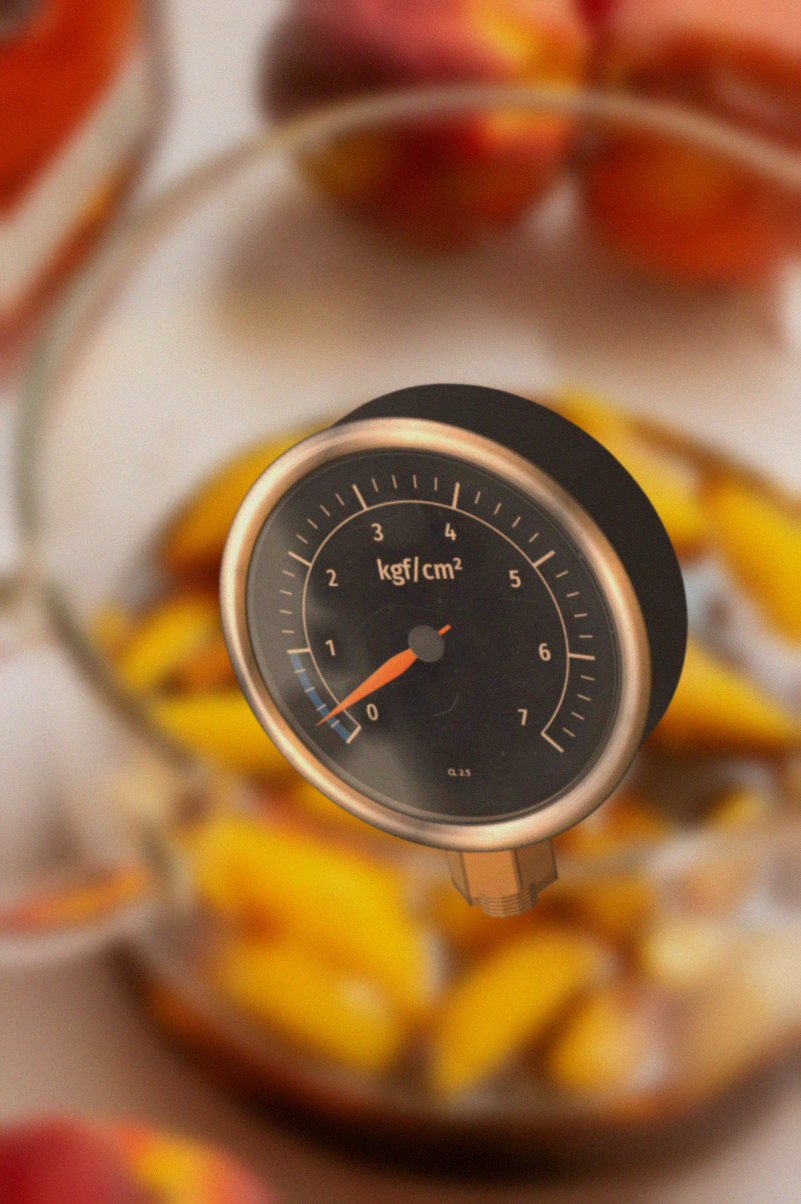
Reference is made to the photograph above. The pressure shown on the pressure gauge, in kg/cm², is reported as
0.3 kg/cm²
